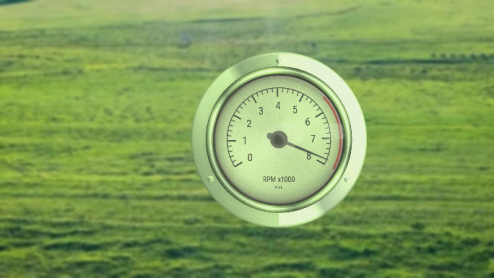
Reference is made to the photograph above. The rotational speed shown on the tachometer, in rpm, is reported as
7800 rpm
